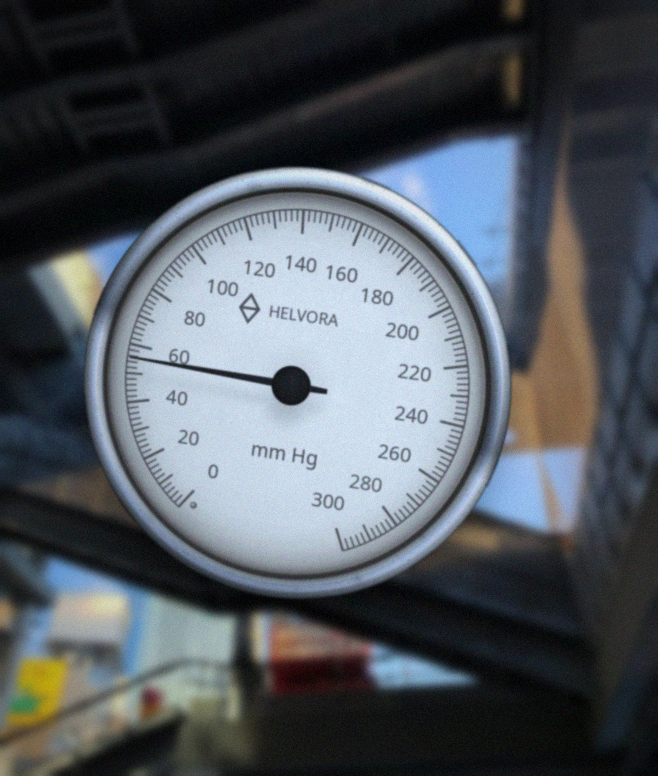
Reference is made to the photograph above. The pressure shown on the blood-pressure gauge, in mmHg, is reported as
56 mmHg
